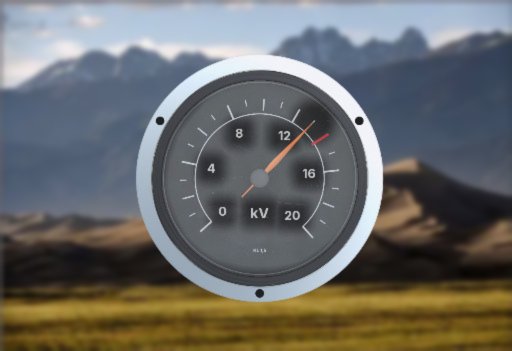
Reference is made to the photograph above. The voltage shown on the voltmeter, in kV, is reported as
13 kV
